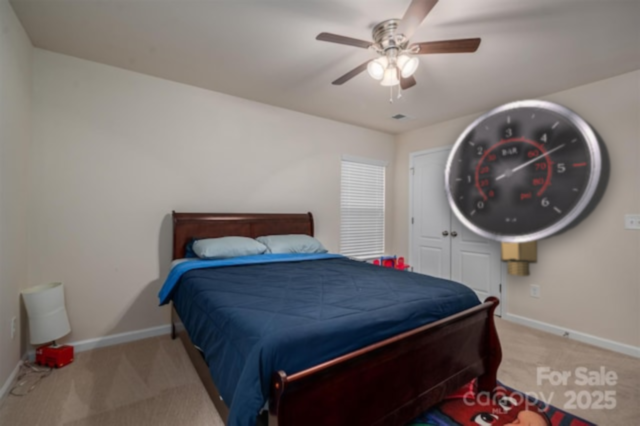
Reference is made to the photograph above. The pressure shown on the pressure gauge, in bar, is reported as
4.5 bar
